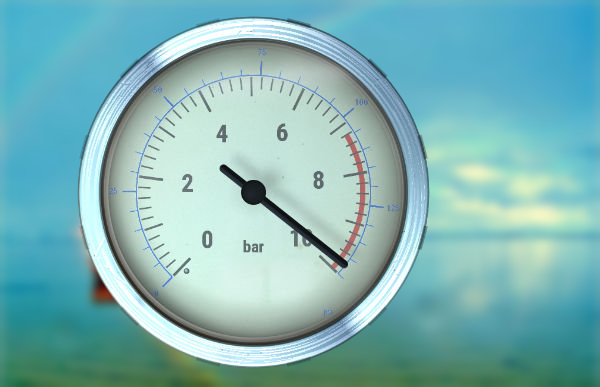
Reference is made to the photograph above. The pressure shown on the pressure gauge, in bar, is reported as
9.8 bar
